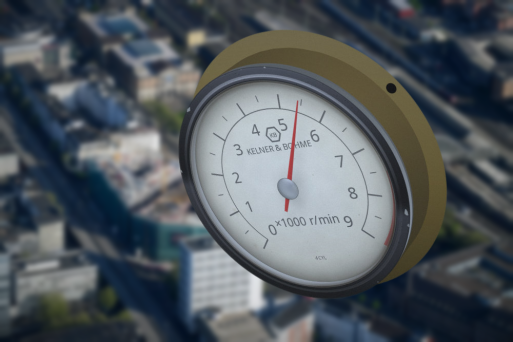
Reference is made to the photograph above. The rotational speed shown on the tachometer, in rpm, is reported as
5500 rpm
